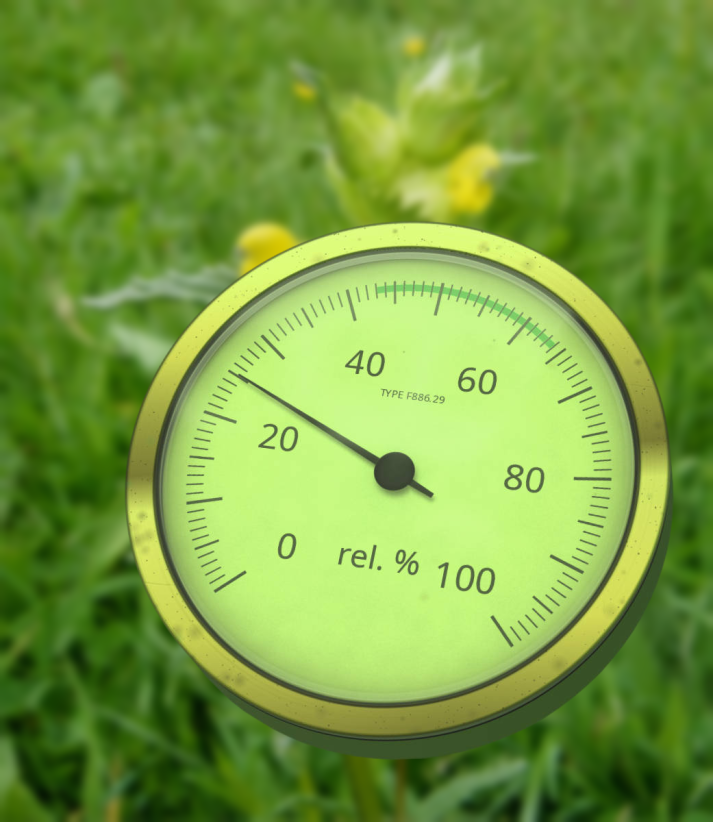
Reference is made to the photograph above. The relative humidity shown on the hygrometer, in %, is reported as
25 %
